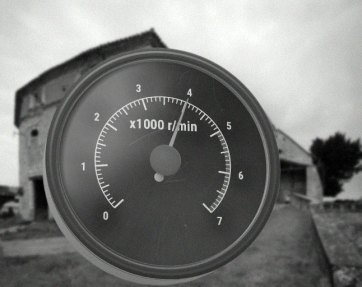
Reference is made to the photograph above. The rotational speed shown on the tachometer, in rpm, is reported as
4000 rpm
